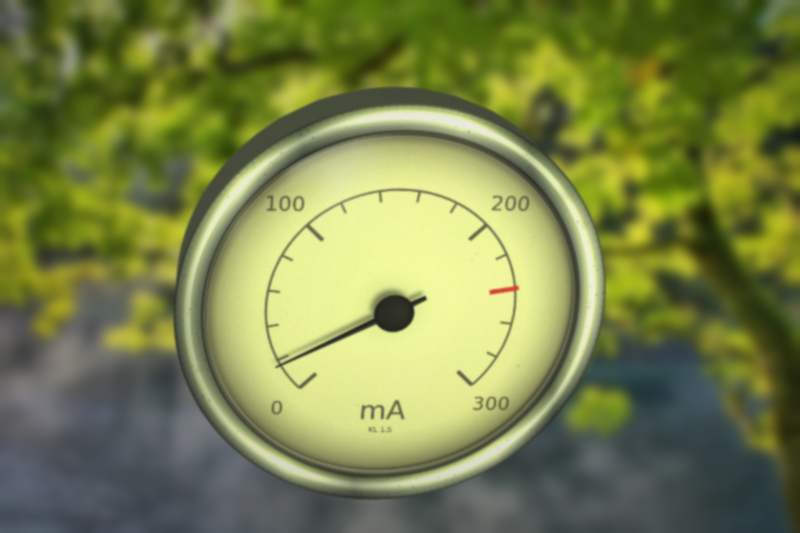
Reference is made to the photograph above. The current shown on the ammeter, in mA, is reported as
20 mA
